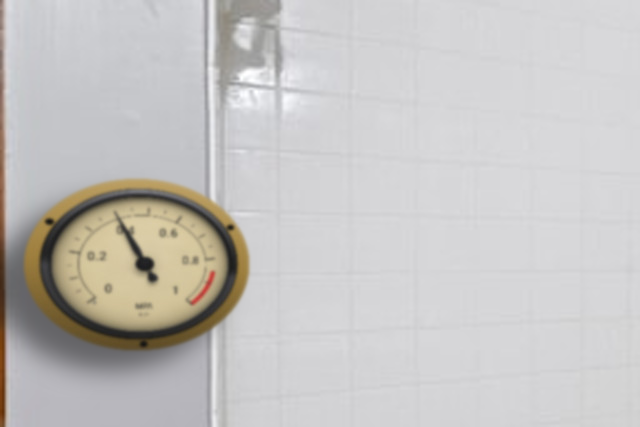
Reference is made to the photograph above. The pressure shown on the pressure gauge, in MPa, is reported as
0.4 MPa
